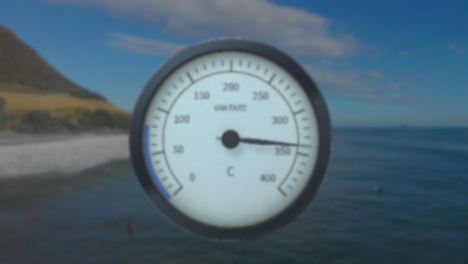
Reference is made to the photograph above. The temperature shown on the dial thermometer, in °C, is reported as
340 °C
